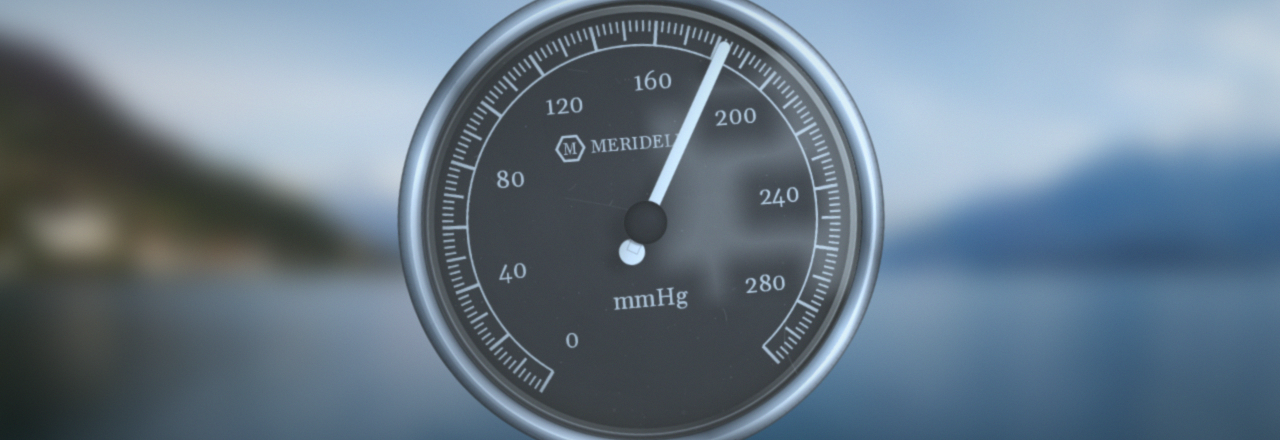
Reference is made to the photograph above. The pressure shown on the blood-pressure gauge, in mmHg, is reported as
182 mmHg
